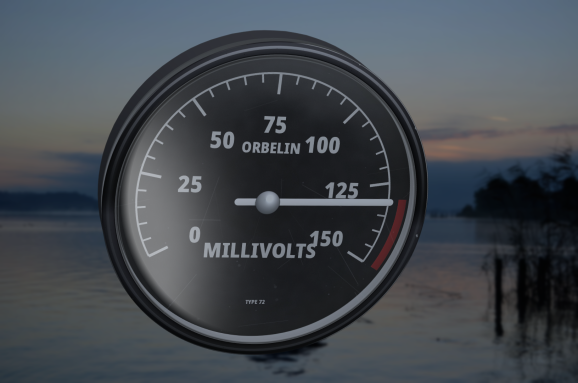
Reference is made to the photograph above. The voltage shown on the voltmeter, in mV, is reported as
130 mV
